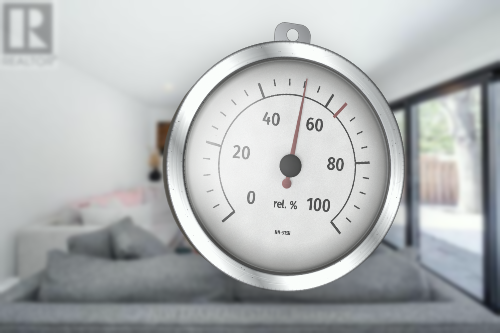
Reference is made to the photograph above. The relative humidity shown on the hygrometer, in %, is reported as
52 %
